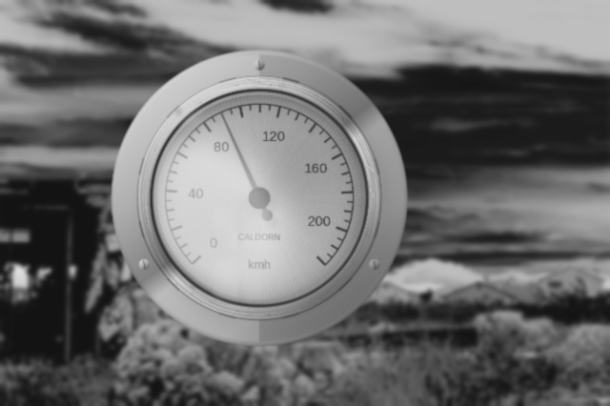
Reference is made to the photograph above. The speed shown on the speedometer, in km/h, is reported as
90 km/h
